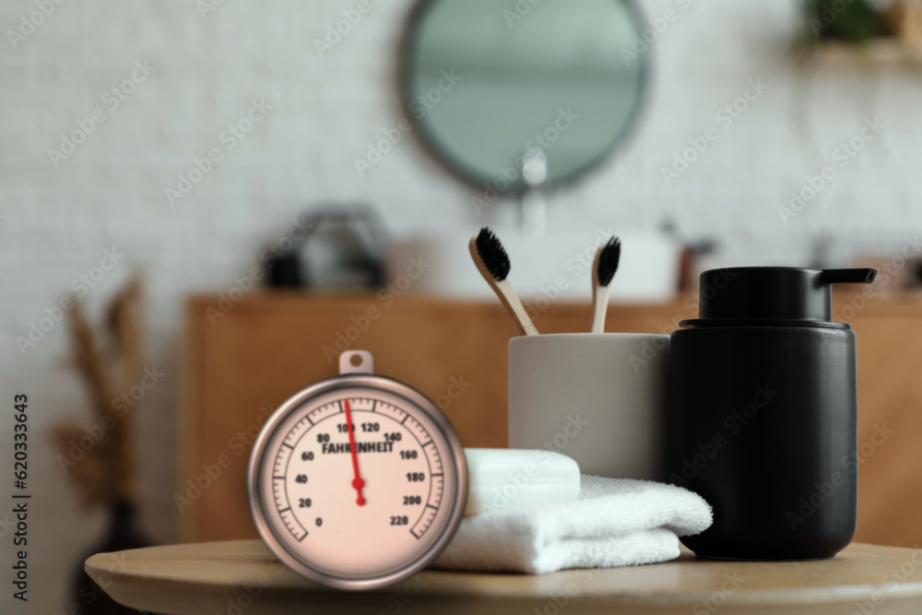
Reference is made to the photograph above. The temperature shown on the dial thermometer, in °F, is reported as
104 °F
